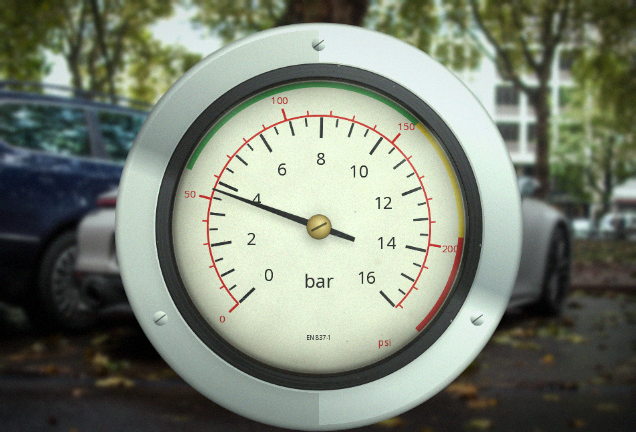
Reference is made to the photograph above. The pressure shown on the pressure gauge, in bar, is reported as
3.75 bar
